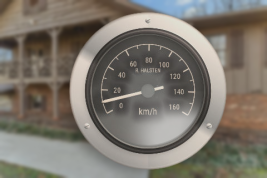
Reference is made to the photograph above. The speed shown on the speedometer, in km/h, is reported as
10 km/h
